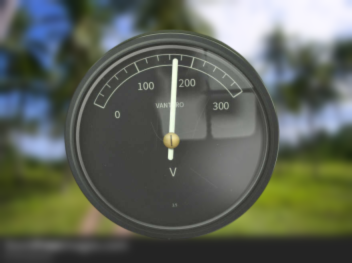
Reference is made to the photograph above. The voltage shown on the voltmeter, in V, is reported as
170 V
